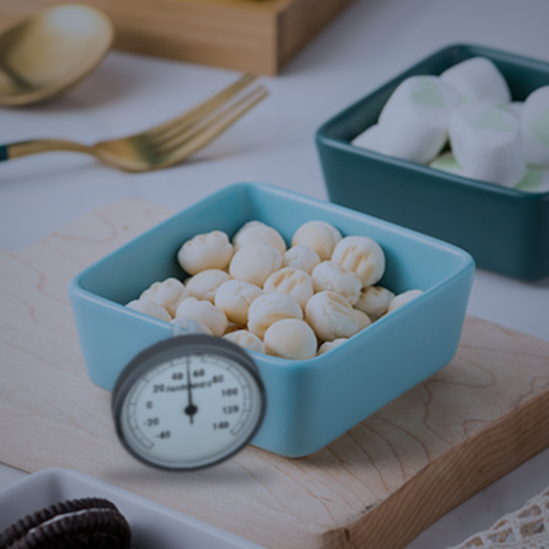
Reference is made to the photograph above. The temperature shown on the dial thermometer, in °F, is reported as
50 °F
